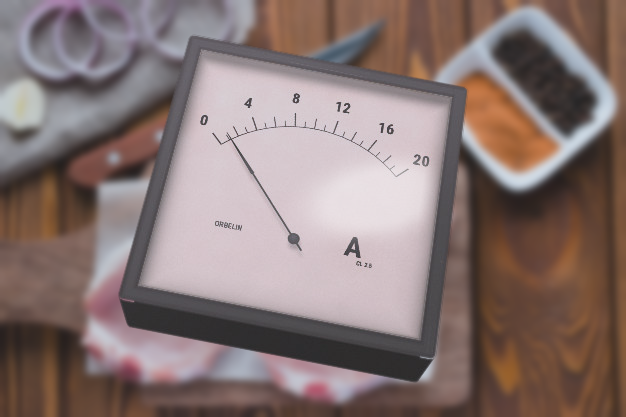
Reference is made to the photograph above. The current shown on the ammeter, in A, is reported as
1 A
